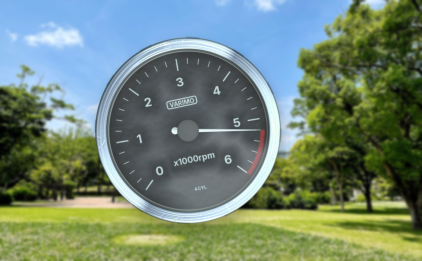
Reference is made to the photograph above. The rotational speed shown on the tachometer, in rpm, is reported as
5200 rpm
